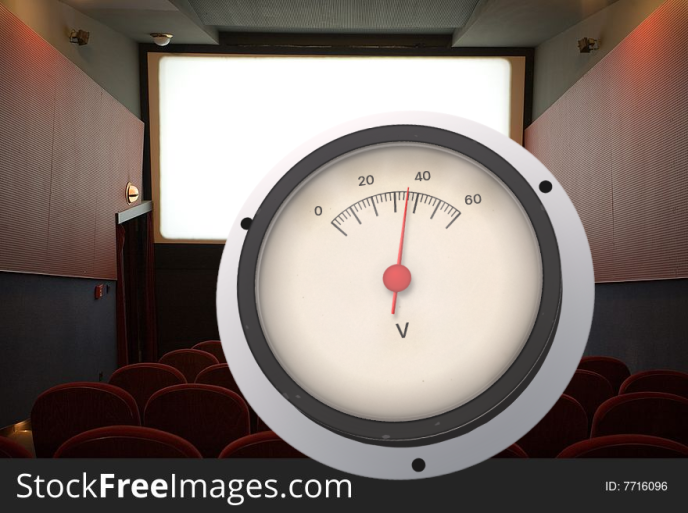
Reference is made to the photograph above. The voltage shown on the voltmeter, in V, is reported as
36 V
